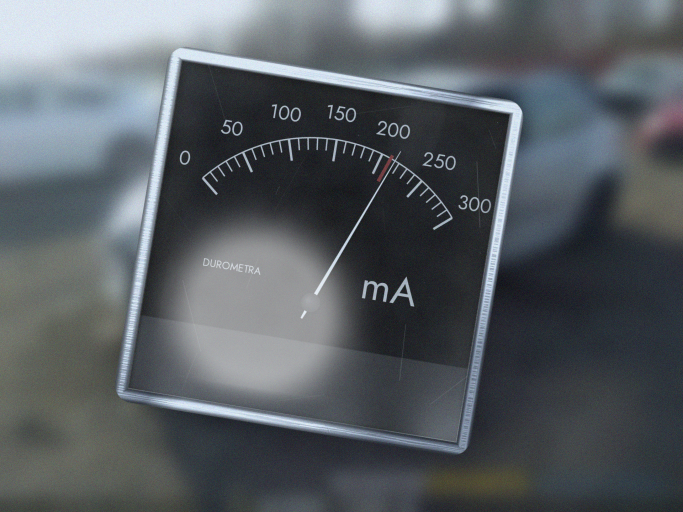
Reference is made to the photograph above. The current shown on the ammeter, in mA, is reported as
215 mA
